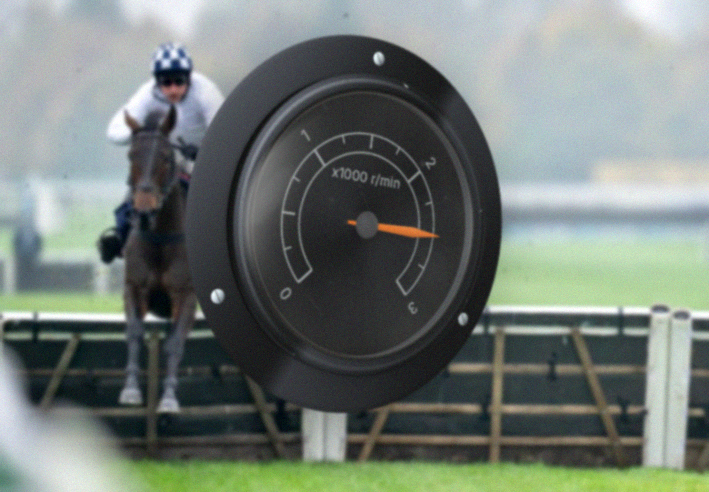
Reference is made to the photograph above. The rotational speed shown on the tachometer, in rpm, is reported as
2500 rpm
